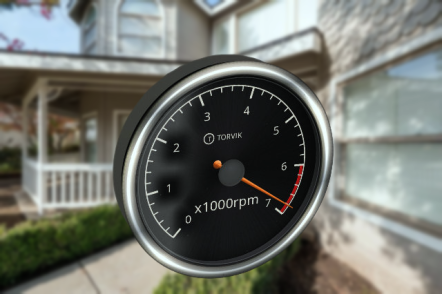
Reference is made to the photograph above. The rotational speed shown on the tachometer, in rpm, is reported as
6800 rpm
